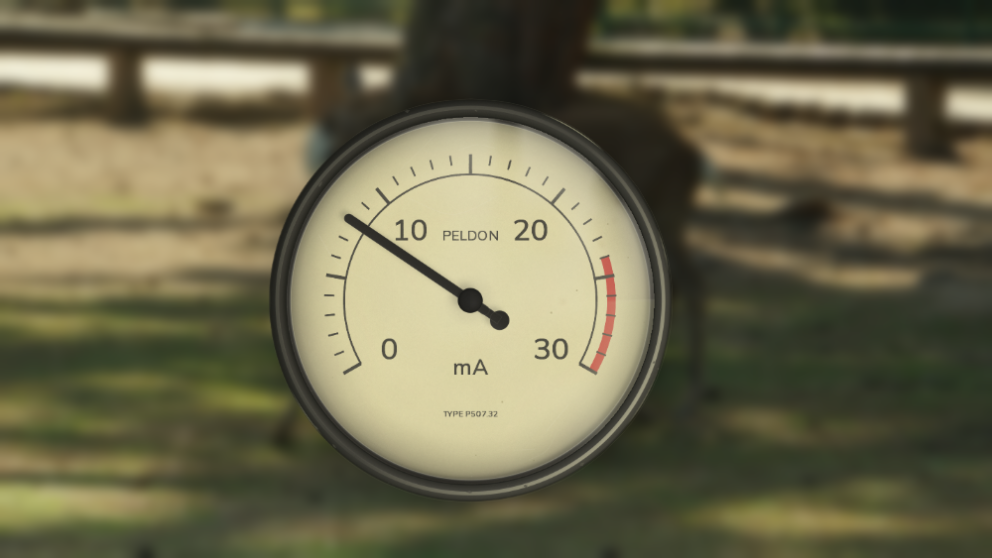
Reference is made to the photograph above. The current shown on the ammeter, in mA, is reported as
8 mA
